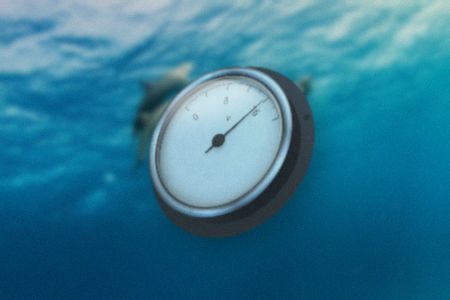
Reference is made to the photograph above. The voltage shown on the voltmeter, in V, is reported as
16 V
